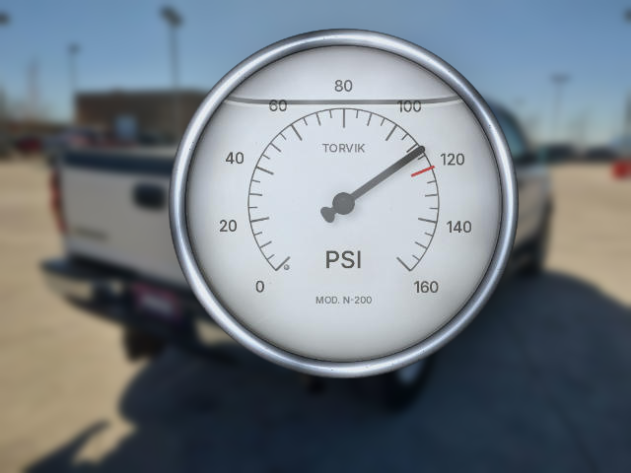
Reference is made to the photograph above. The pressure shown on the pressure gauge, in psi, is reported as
112.5 psi
